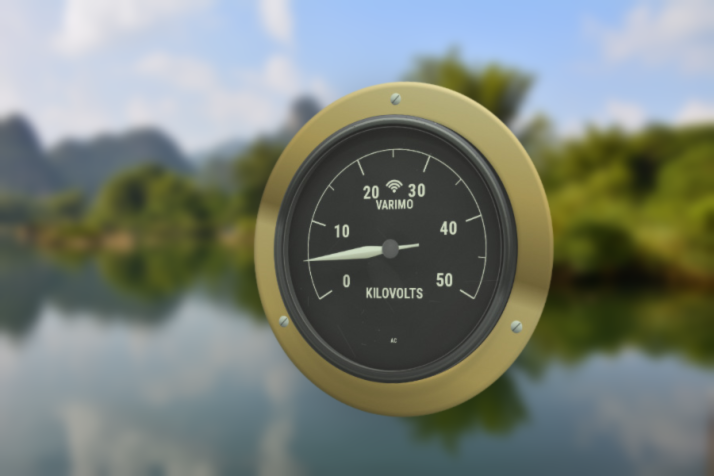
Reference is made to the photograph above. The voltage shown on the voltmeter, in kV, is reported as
5 kV
